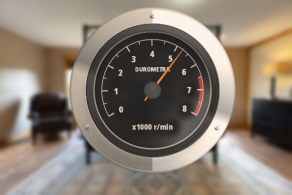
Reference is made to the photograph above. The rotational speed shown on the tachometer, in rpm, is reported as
5250 rpm
